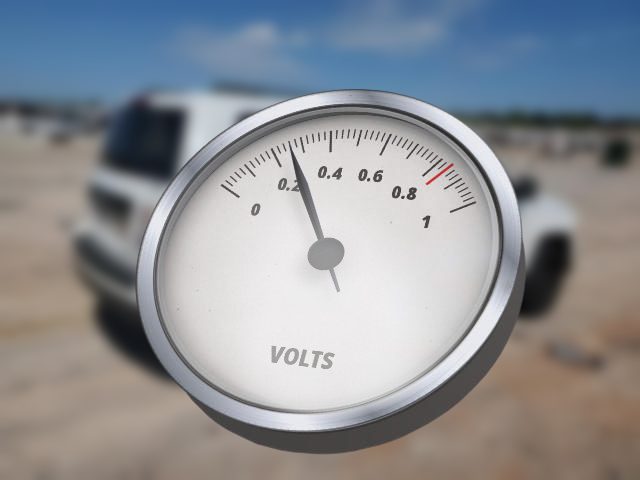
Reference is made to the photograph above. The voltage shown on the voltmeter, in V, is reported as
0.26 V
